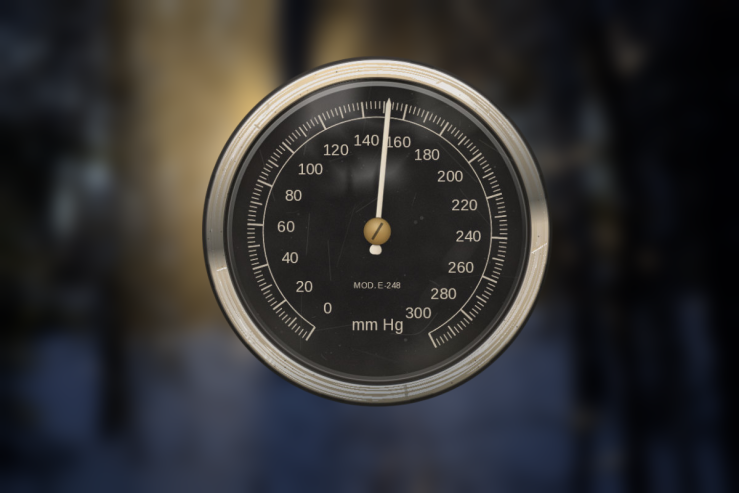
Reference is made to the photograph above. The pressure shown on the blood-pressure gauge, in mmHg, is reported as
152 mmHg
